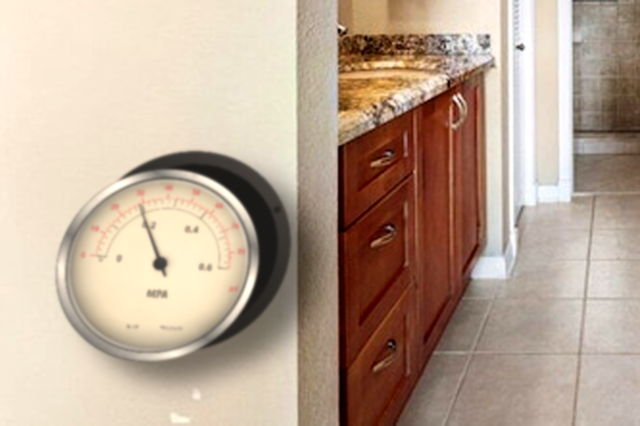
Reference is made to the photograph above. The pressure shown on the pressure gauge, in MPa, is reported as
0.2 MPa
